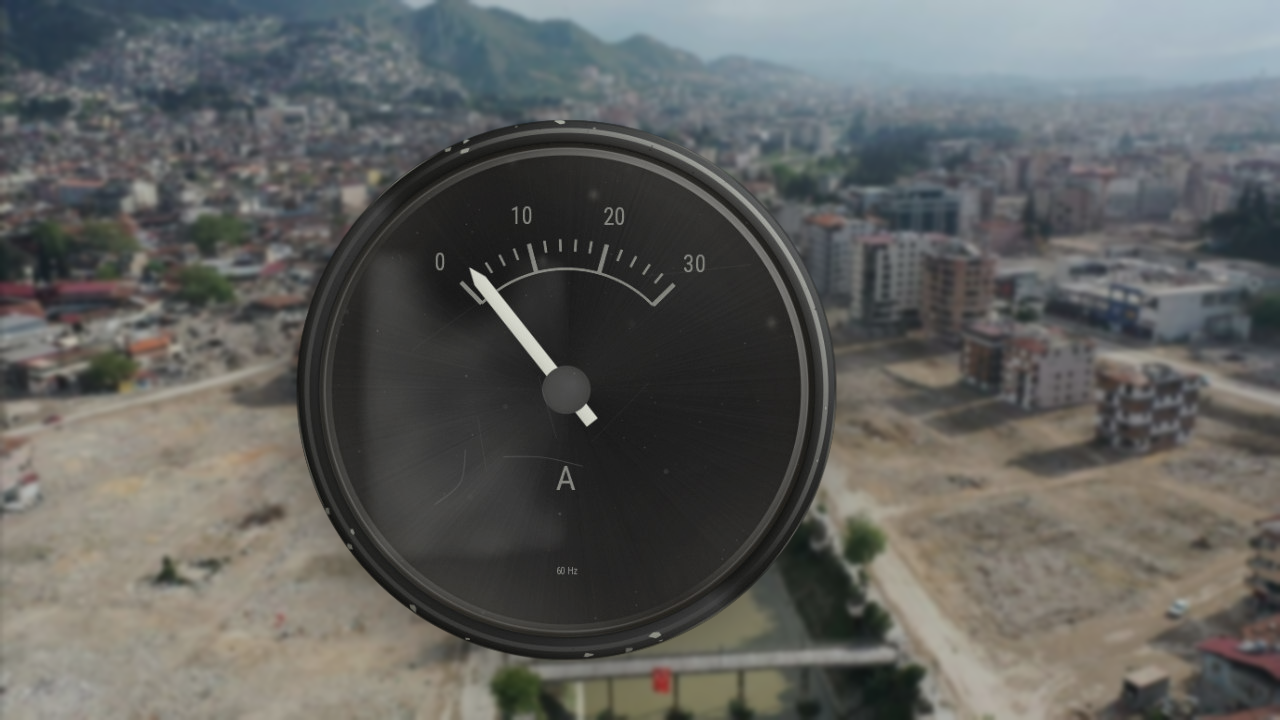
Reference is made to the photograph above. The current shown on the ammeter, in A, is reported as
2 A
